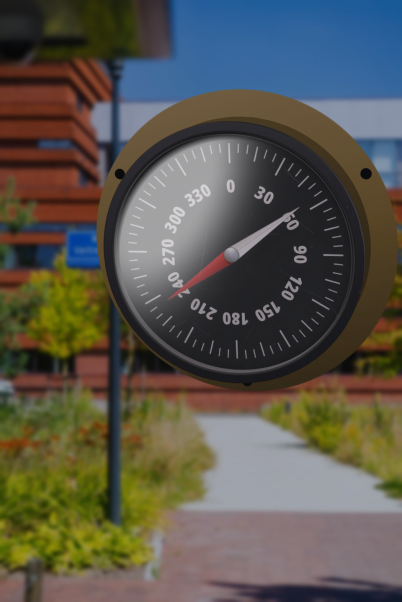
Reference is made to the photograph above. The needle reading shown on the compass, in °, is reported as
235 °
